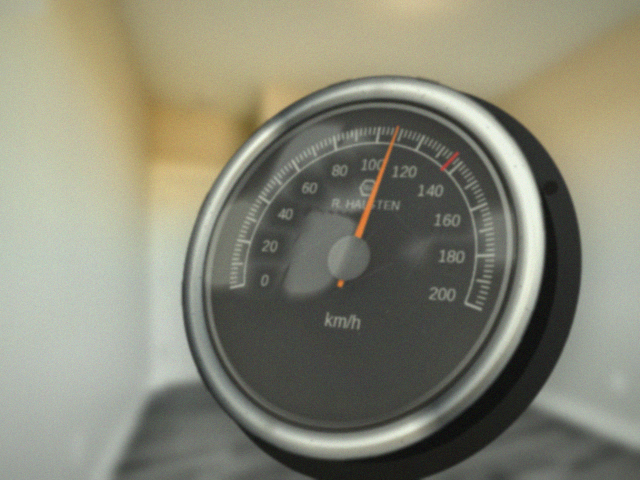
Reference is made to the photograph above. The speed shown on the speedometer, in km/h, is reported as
110 km/h
